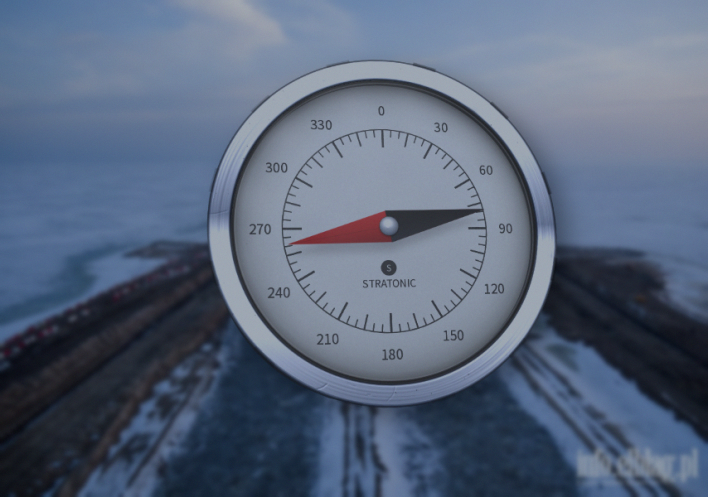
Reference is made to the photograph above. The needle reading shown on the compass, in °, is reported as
260 °
